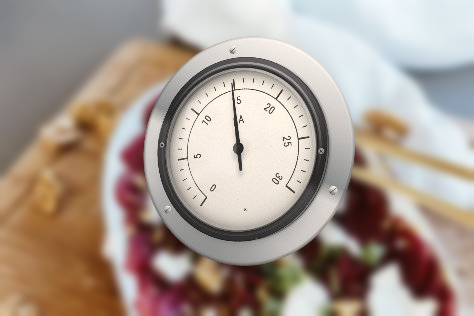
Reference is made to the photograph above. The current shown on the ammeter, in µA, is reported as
15 µA
